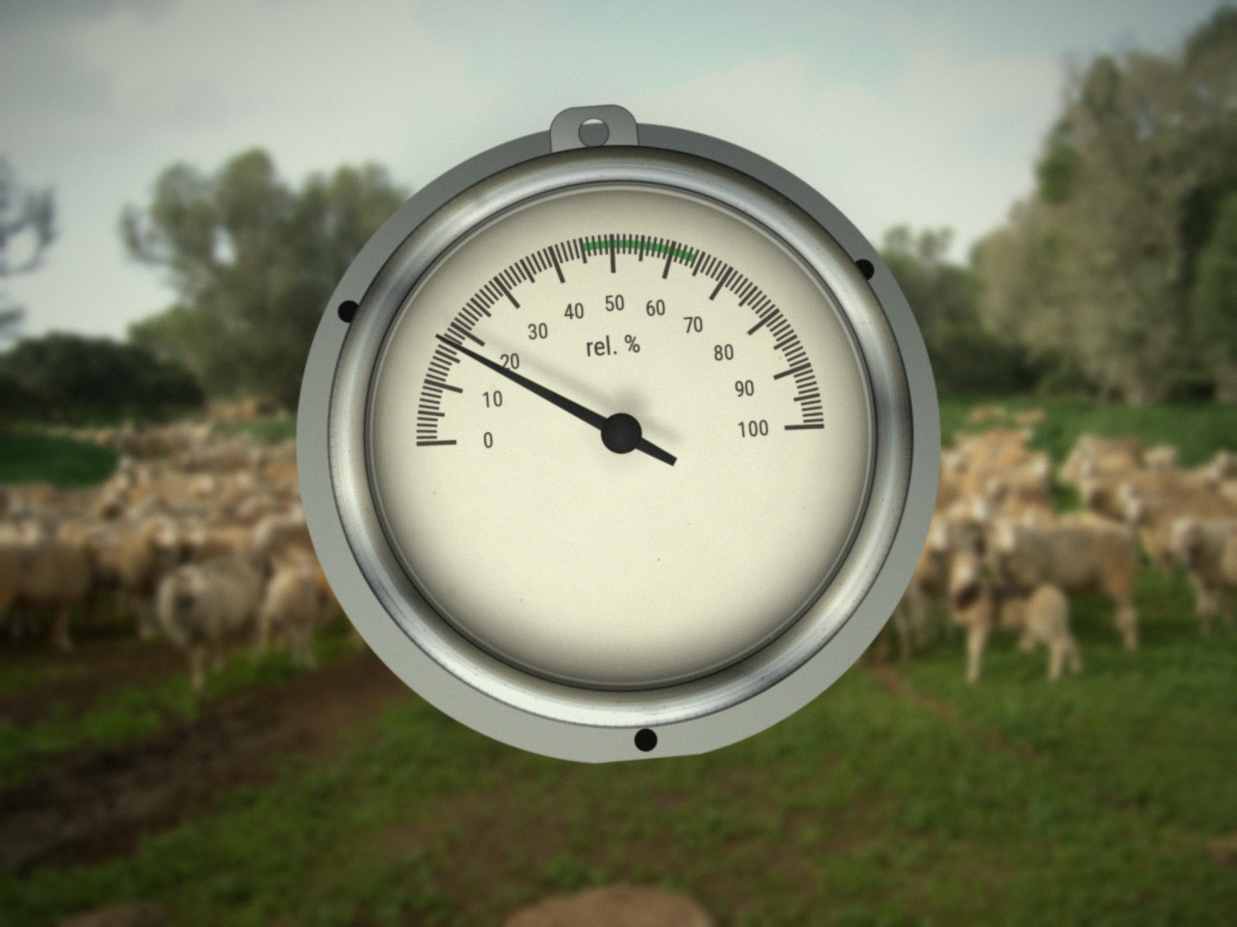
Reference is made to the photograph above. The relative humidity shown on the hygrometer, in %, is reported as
17 %
